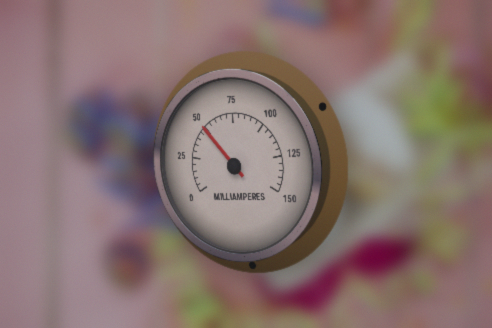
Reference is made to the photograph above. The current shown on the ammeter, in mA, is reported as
50 mA
